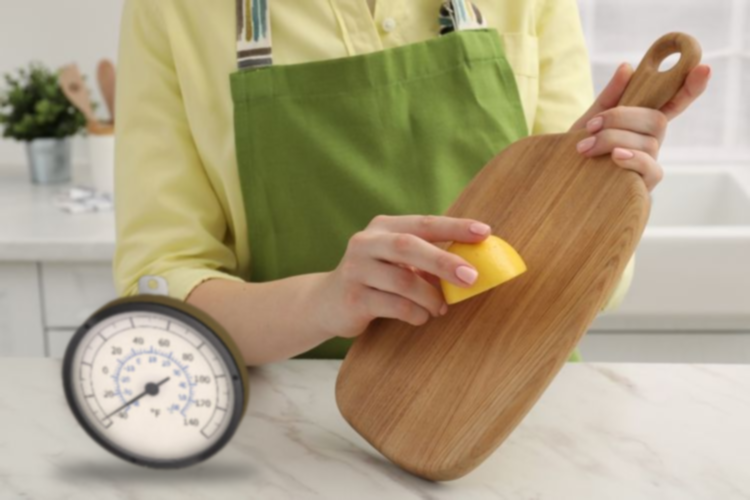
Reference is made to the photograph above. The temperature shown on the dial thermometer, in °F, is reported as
-35 °F
